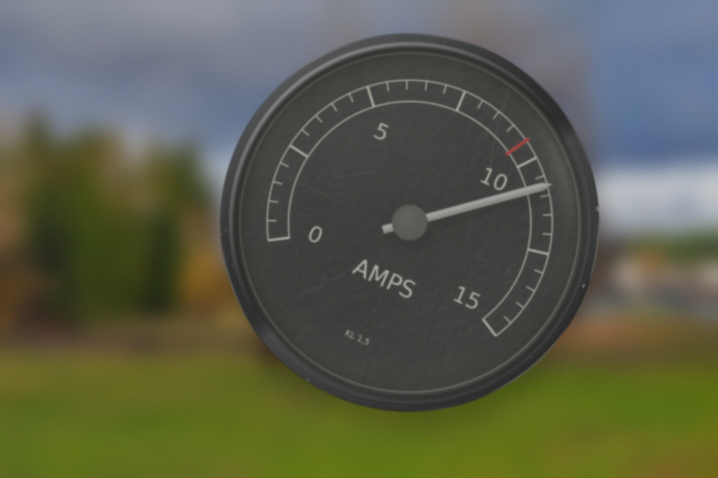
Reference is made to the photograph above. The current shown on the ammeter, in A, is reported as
10.75 A
